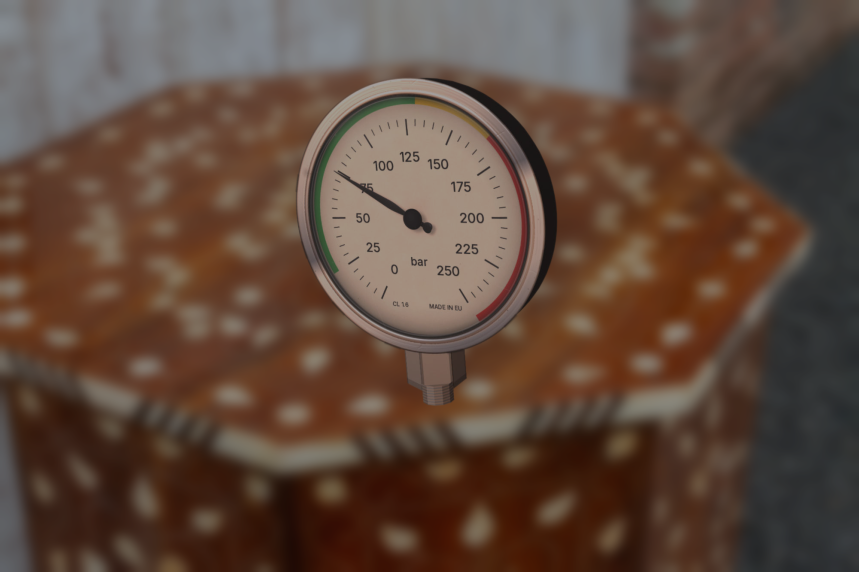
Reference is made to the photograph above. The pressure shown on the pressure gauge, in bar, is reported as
75 bar
